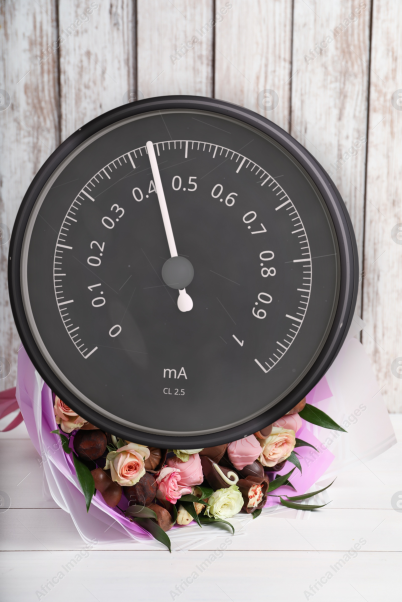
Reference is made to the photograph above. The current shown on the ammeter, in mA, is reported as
0.44 mA
